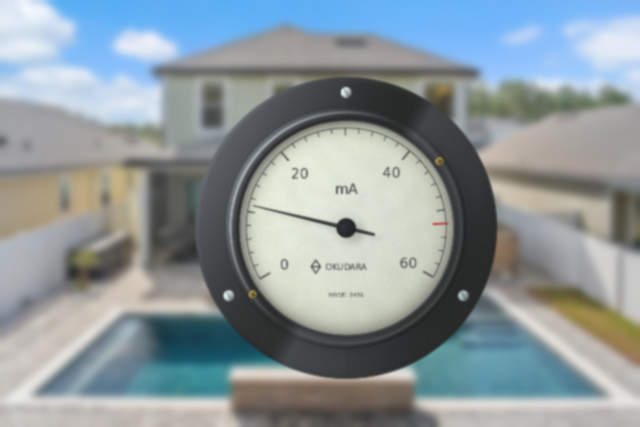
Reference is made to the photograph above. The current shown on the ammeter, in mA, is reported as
11 mA
